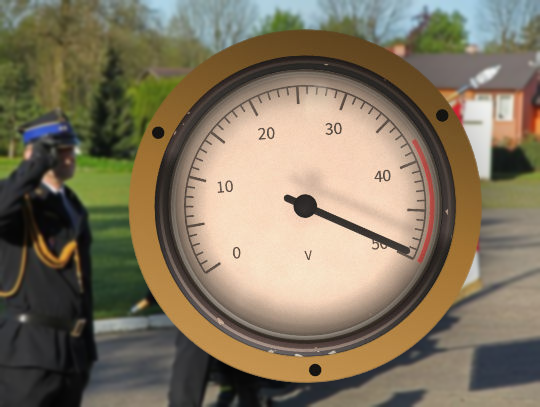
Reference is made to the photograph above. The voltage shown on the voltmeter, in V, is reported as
49.5 V
